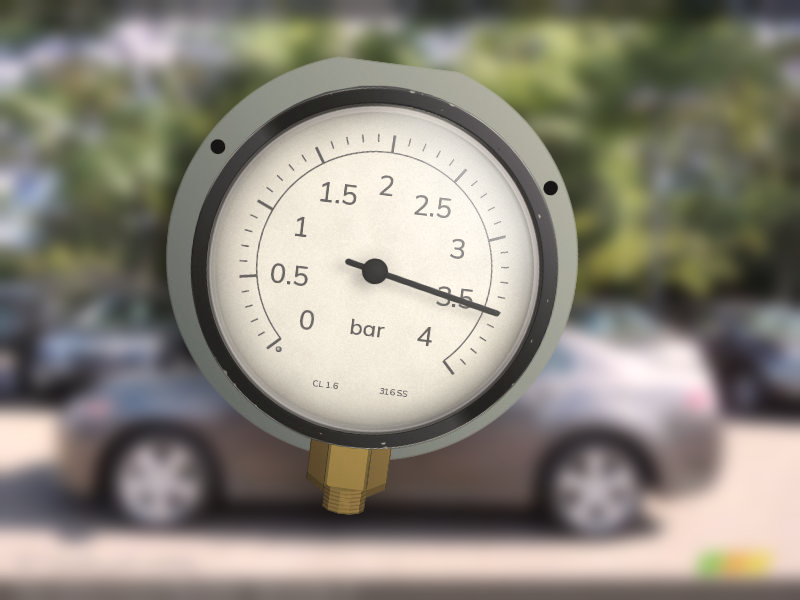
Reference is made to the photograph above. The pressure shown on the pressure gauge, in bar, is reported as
3.5 bar
